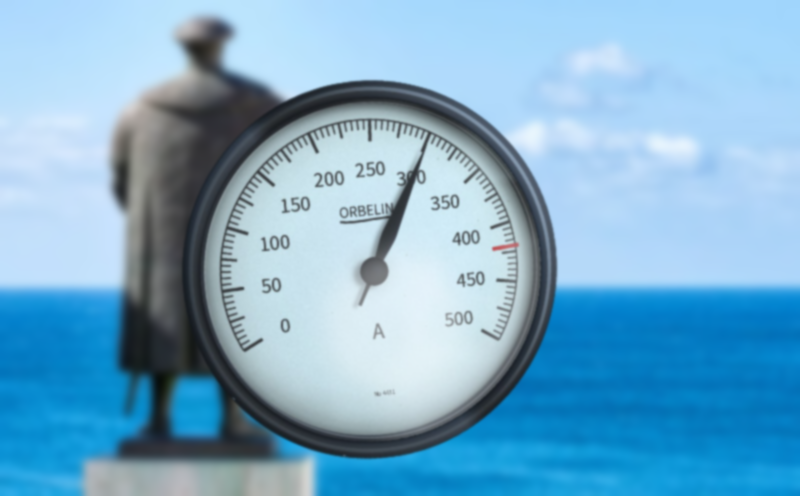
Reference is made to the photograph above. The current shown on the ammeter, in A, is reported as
300 A
